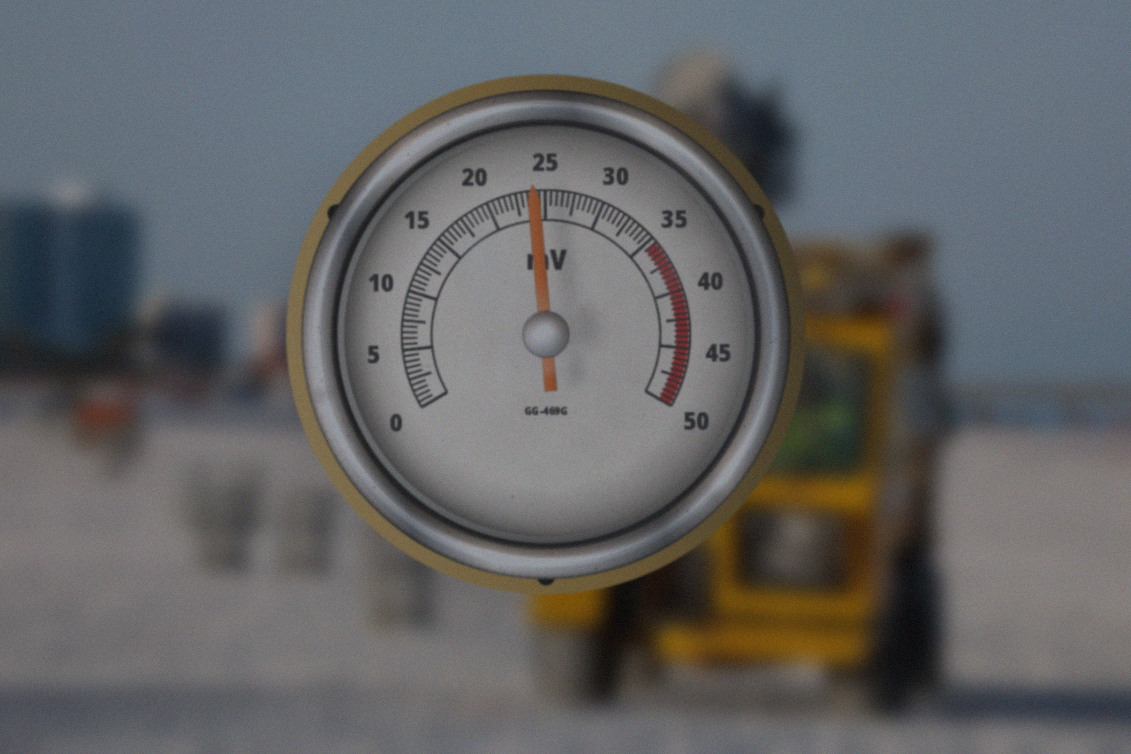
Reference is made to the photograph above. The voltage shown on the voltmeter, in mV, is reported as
24 mV
